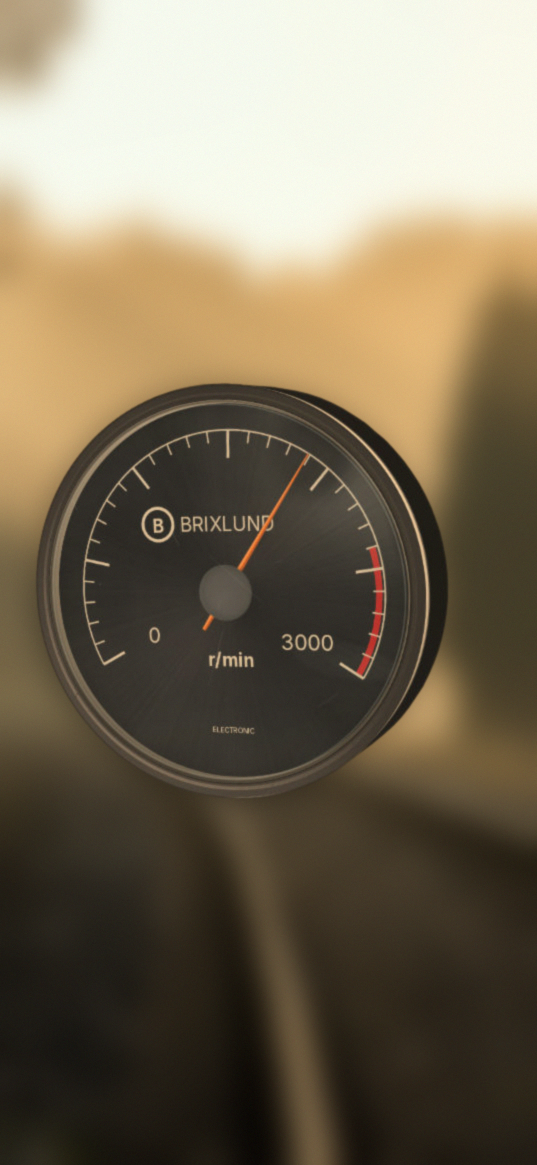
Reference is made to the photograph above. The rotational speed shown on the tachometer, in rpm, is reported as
1900 rpm
